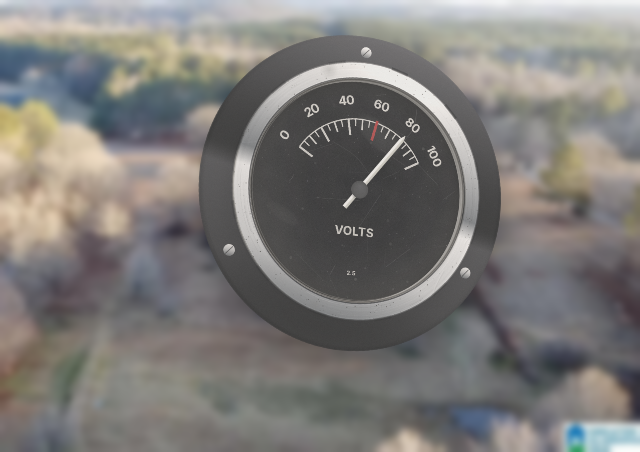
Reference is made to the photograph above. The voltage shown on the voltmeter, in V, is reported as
80 V
